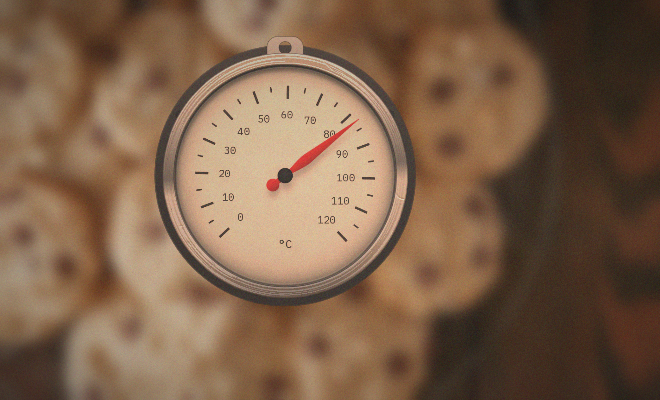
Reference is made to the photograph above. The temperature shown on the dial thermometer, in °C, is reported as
82.5 °C
